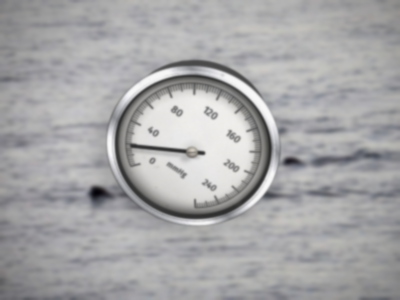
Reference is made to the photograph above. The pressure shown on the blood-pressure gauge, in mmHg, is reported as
20 mmHg
